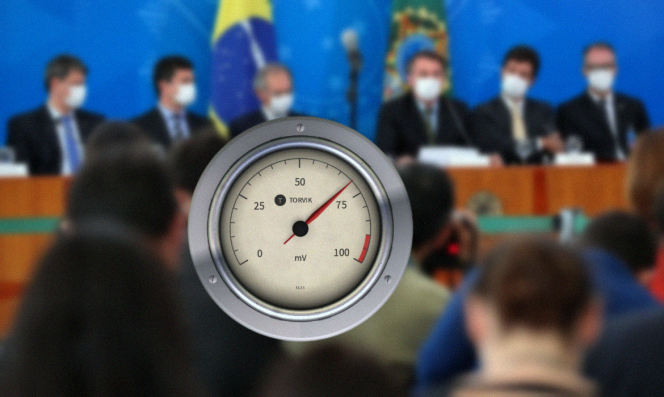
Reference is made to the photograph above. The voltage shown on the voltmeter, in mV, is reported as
70 mV
